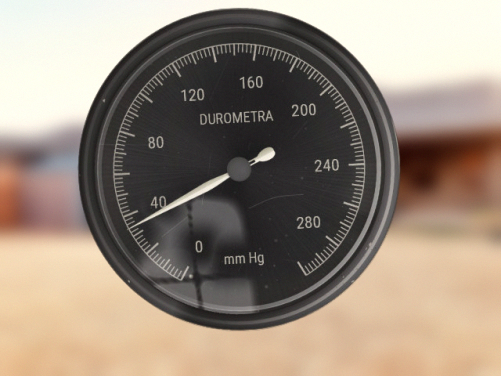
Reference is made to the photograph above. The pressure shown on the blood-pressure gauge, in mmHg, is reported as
34 mmHg
